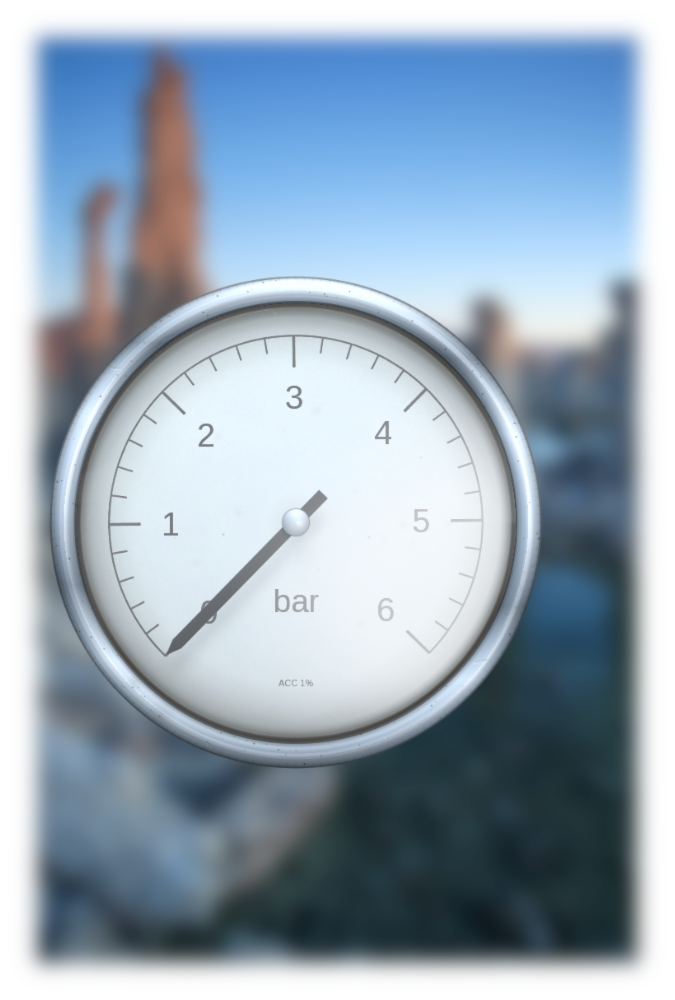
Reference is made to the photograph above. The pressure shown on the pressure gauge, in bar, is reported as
0 bar
